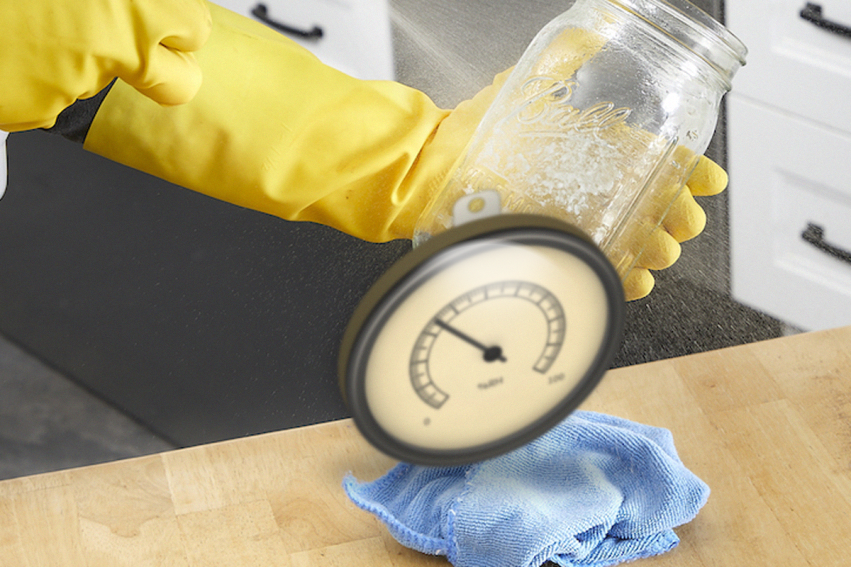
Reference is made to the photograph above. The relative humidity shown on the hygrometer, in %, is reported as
35 %
